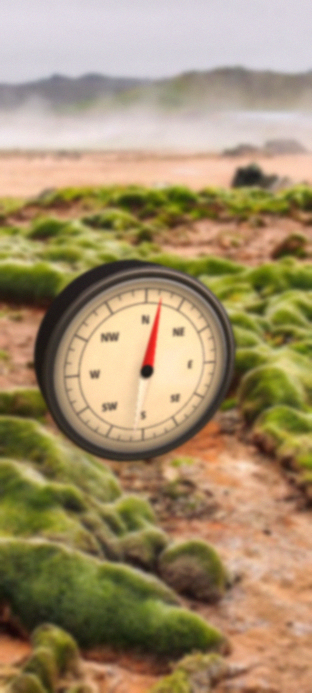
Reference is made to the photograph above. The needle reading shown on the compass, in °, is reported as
10 °
